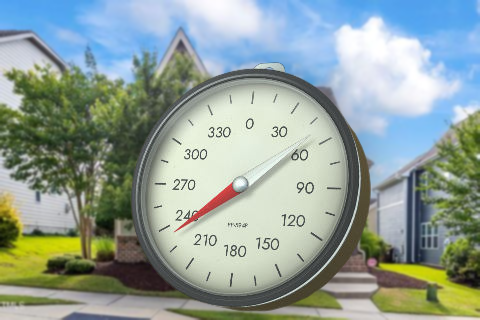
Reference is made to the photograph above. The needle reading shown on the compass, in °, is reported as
232.5 °
